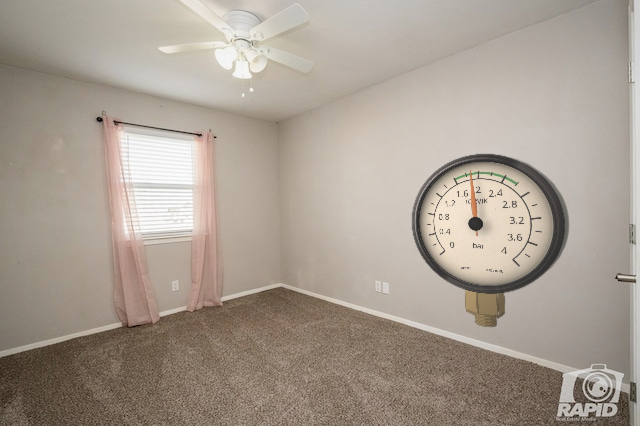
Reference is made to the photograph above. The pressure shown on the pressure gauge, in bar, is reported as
1.9 bar
